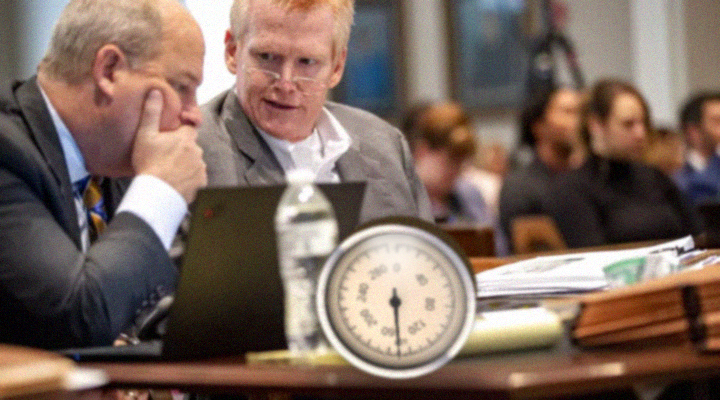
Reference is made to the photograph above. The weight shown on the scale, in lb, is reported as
150 lb
